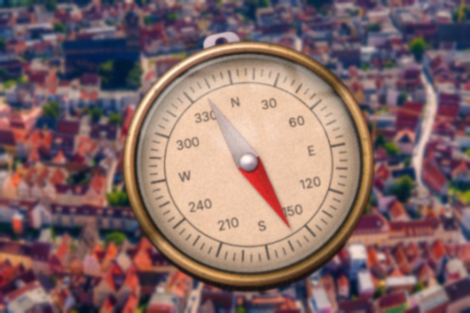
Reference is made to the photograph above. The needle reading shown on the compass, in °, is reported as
160 °
